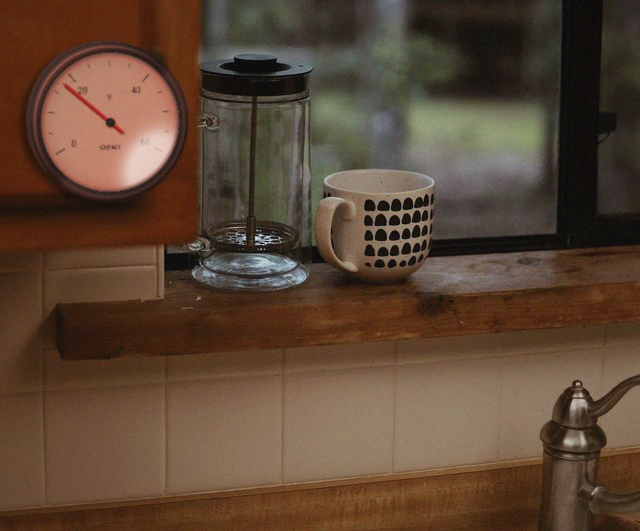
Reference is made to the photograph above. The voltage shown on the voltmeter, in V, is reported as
17.5 V
